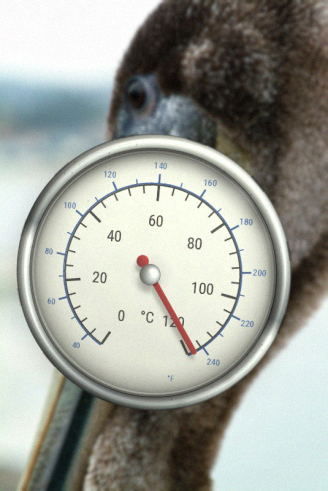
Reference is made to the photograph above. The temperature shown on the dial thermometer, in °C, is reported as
118 °C
